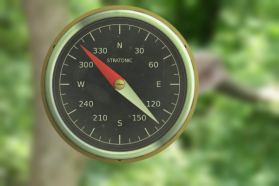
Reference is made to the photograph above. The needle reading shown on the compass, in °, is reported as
315 °
